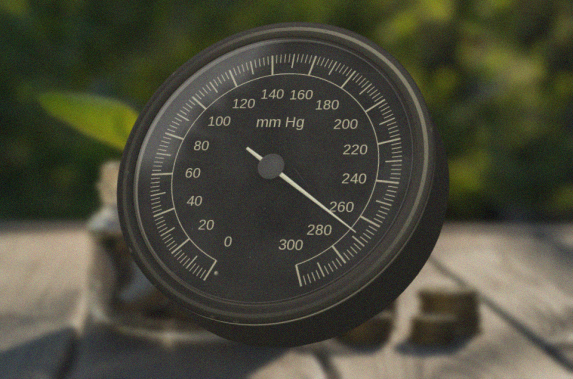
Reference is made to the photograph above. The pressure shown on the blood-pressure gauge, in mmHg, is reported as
268 mmHg
